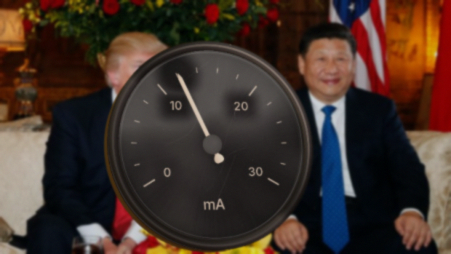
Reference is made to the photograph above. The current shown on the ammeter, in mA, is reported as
12 mA
